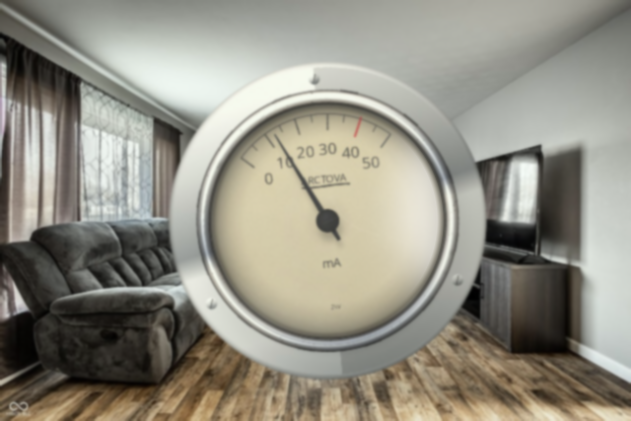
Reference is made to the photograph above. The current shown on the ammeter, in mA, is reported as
12.5 mA
